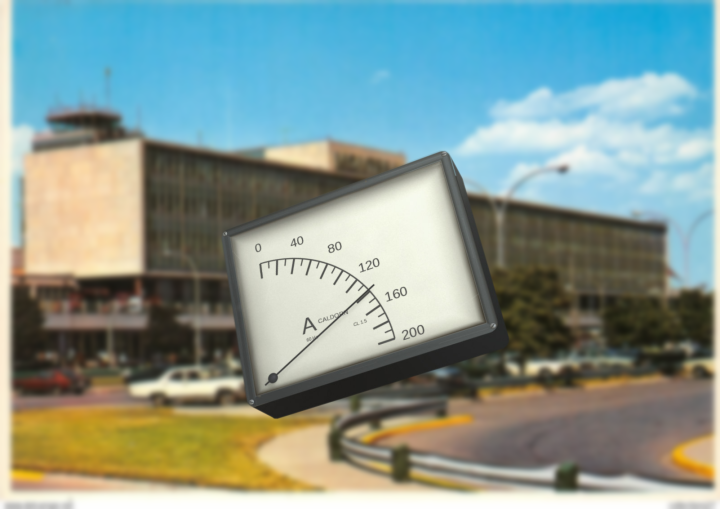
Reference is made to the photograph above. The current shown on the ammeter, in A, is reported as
140 A
